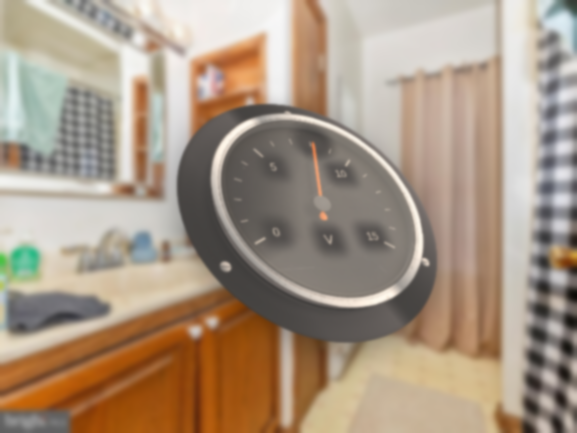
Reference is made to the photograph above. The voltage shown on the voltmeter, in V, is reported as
8 V
